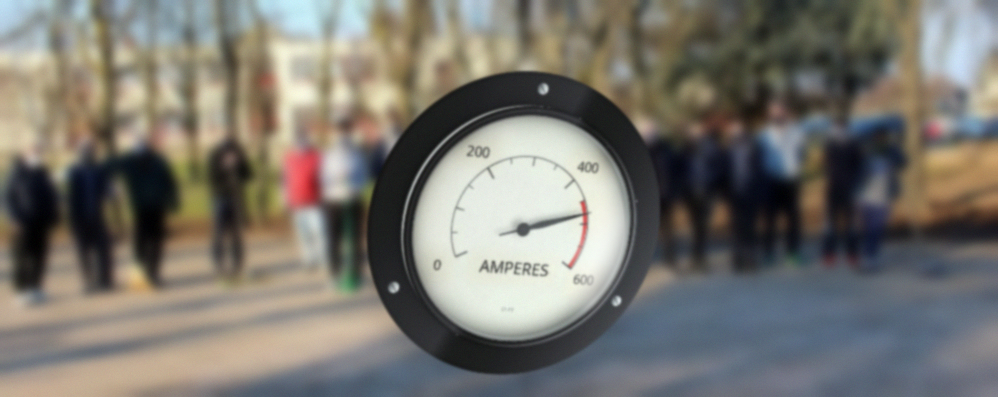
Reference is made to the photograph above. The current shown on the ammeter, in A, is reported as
475 A
